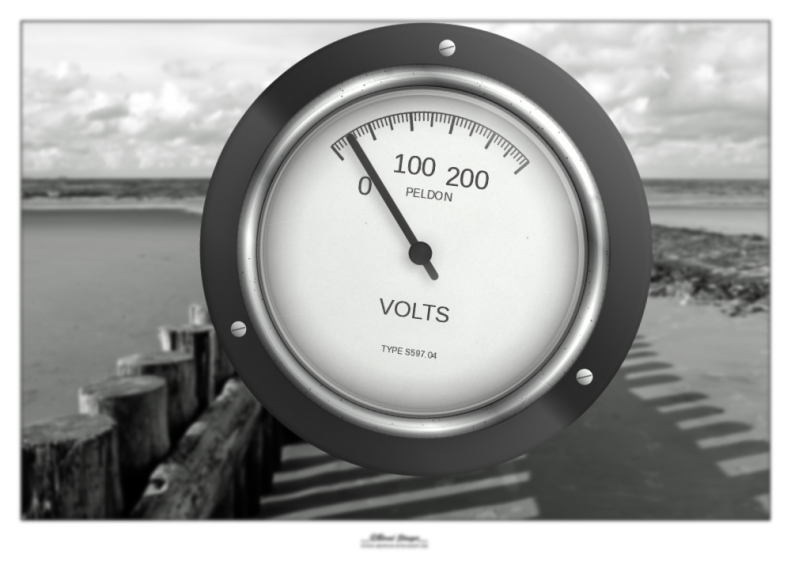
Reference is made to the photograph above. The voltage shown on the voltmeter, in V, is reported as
25 V
